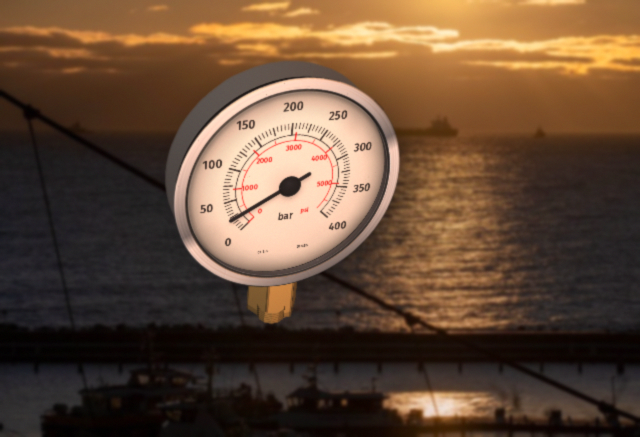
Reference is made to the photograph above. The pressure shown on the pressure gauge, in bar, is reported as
25 bar
